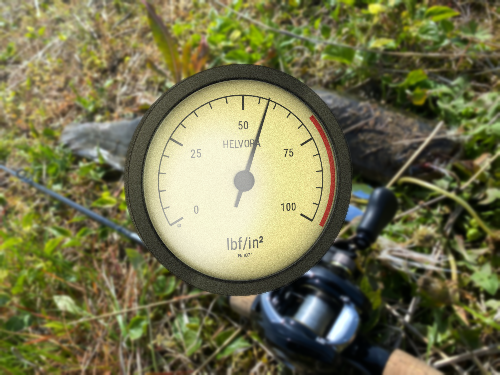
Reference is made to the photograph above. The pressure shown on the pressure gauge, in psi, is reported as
57.5 psi
